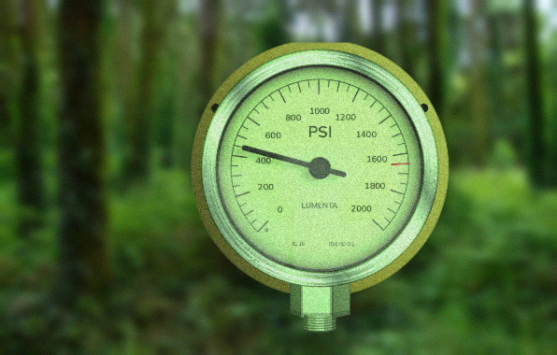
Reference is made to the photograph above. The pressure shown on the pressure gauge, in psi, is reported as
450 psi
